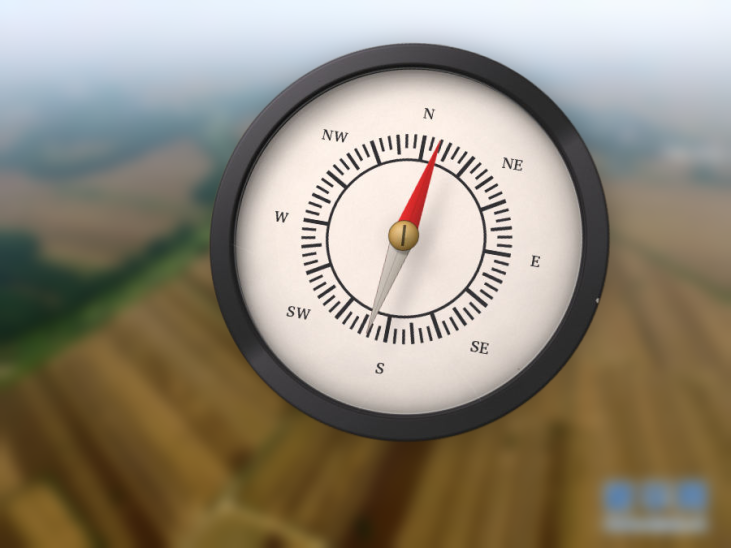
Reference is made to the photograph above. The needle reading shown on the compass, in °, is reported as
10 °
